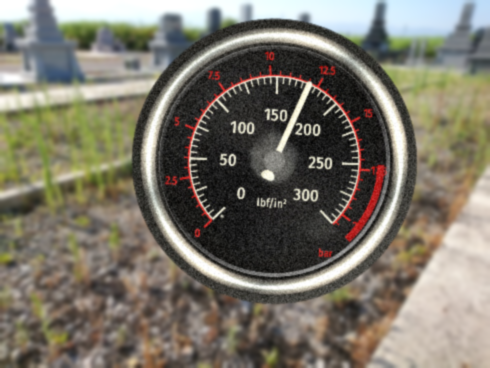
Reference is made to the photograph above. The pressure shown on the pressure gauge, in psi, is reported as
175 psi
